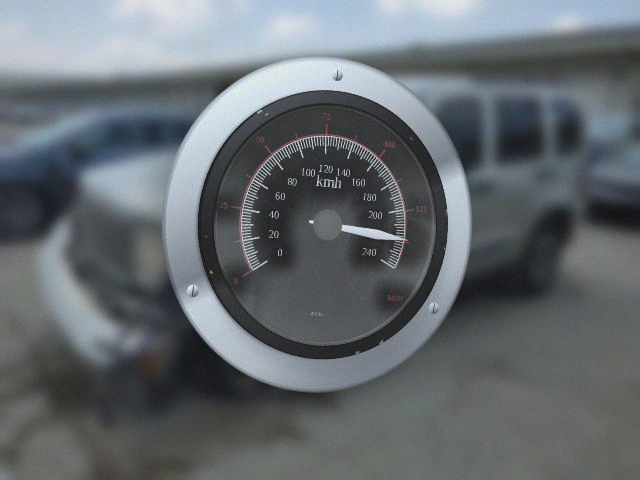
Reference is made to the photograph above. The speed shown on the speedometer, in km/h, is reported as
220 km/h
